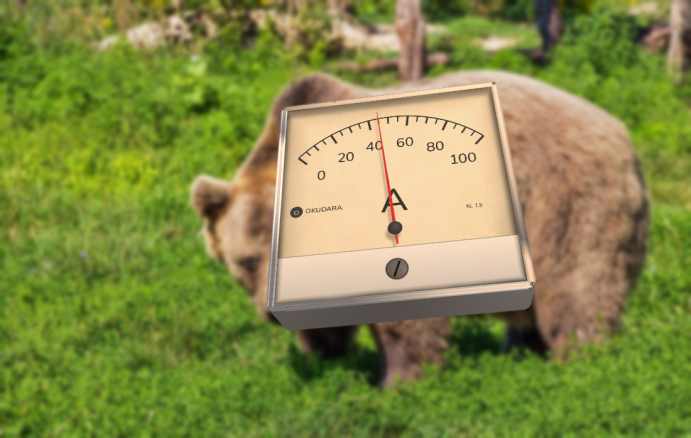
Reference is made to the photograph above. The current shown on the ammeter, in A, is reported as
45 A
